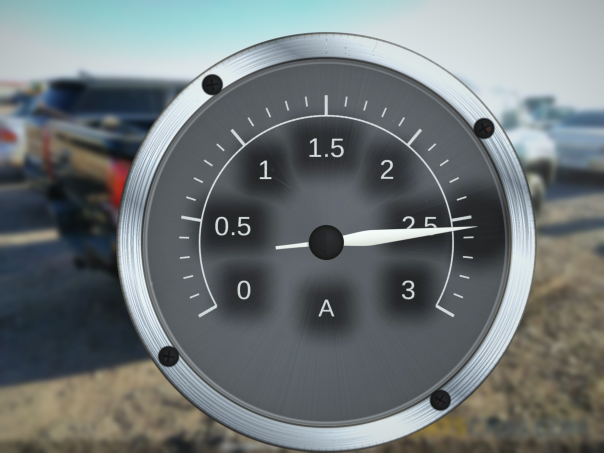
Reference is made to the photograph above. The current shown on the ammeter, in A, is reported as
2.55 A
